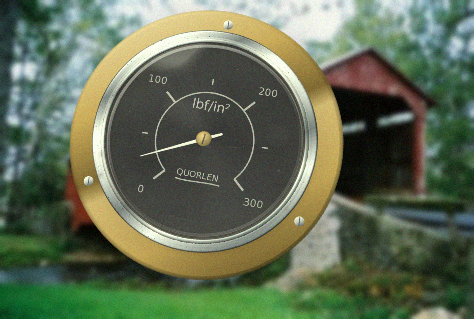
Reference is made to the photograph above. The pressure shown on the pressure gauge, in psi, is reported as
25 psi
